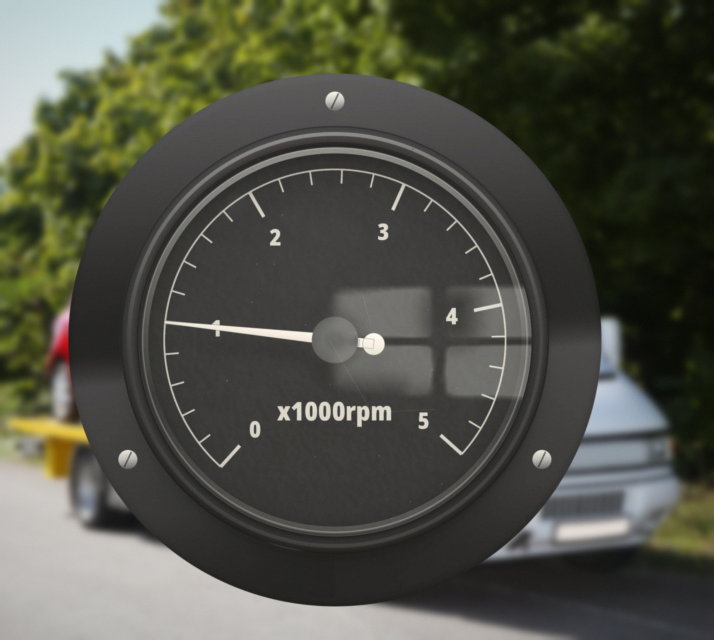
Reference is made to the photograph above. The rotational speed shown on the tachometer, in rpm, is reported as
1000 rpm
